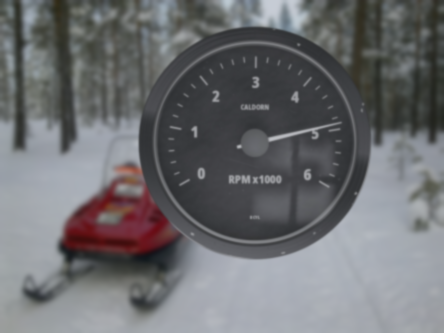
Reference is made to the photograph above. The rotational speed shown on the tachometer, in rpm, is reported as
4900 rpm
